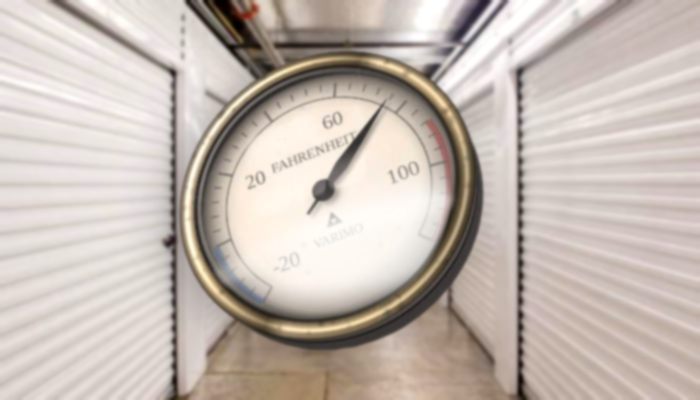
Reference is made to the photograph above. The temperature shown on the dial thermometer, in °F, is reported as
76 °F
